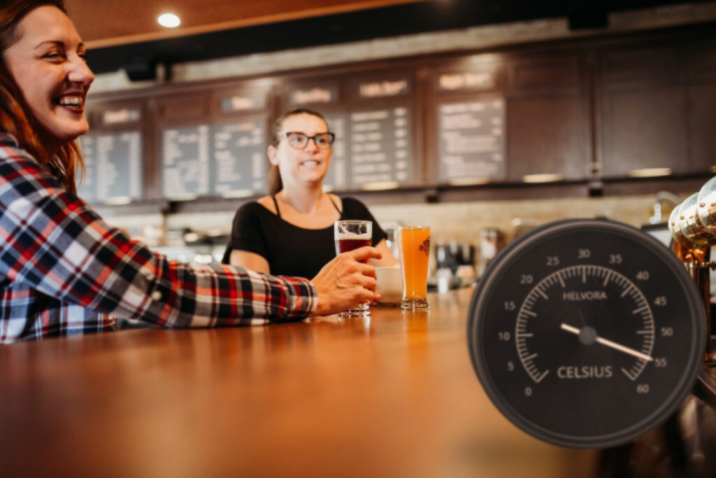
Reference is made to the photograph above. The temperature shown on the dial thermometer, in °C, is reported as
55 °C
